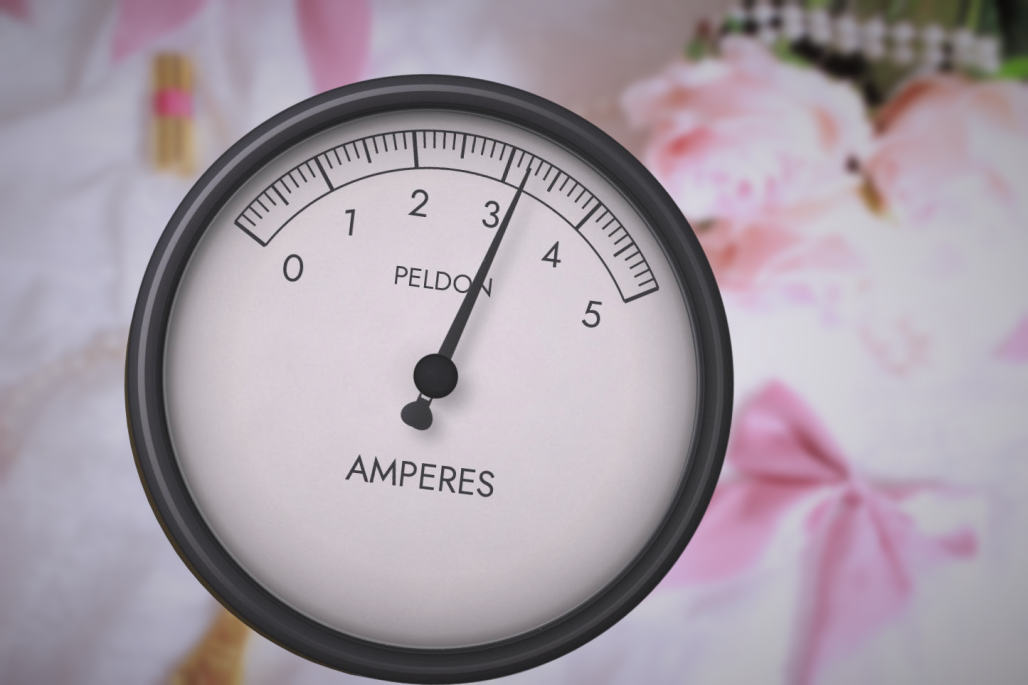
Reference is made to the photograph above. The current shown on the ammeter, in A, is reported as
3.2 A
